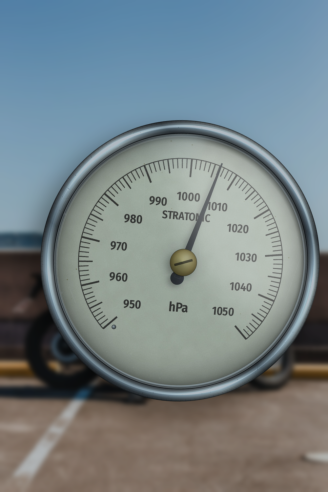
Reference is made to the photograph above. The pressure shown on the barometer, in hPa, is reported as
1006 hPa
